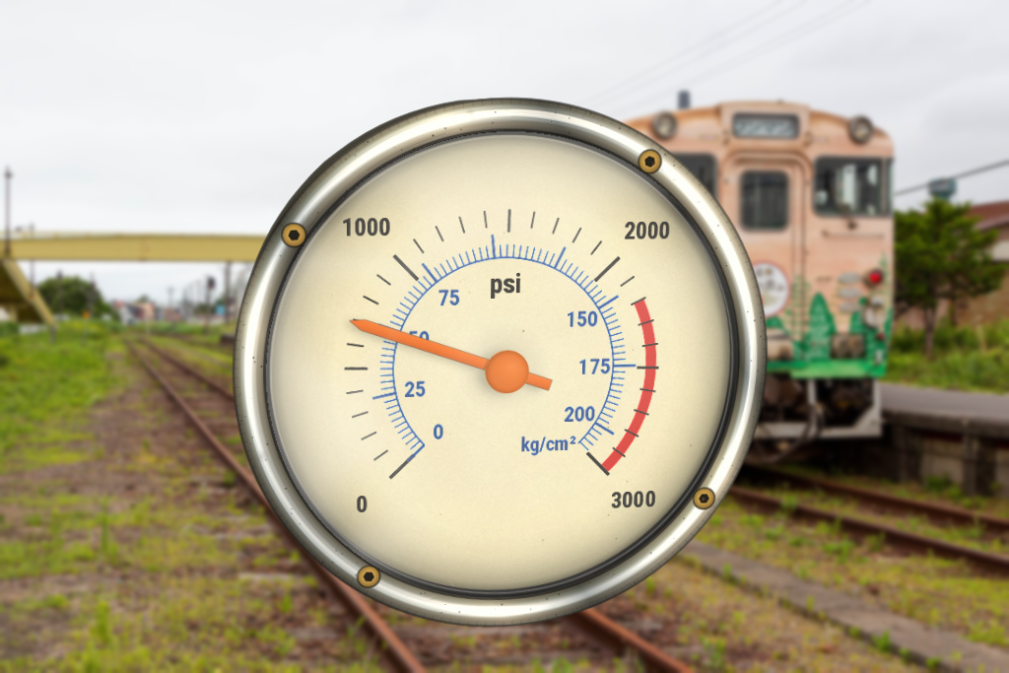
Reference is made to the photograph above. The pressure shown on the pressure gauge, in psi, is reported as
700 psi
